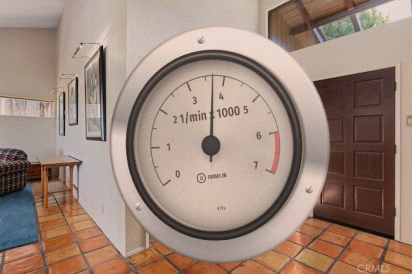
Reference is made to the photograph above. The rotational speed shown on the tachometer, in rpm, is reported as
3750 rpm
